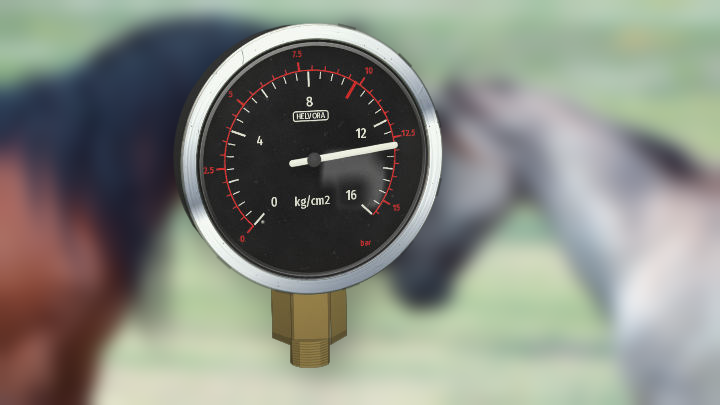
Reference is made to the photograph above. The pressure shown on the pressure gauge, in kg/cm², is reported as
13 kg/cm²
